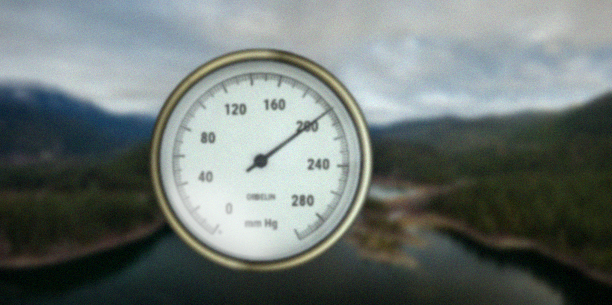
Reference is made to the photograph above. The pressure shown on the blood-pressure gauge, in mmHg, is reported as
200 mmHg
